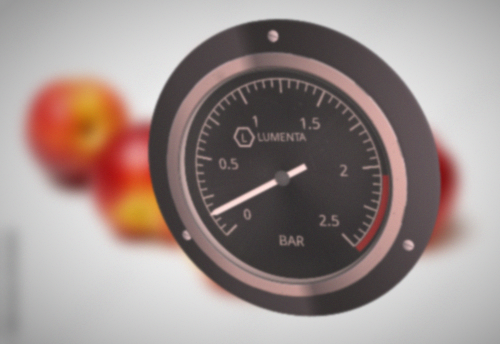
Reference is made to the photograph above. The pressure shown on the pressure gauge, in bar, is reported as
0.15 bar
